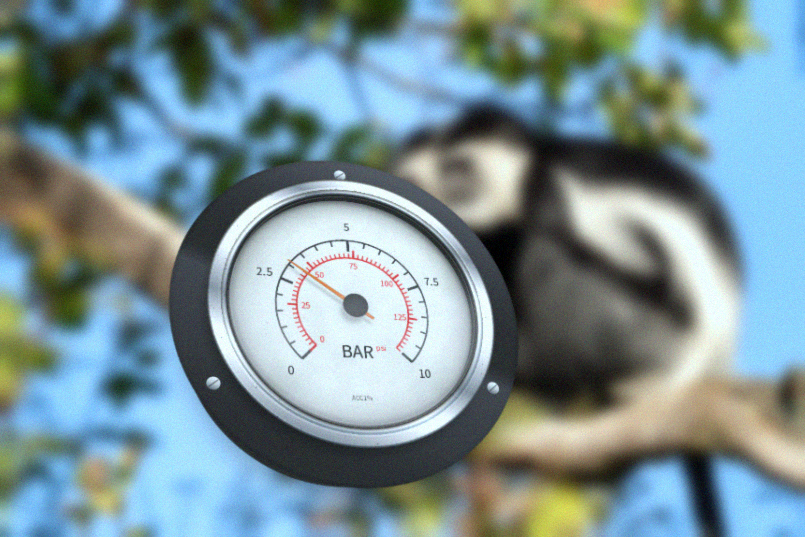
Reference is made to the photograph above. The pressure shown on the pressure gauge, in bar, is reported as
3 bar
